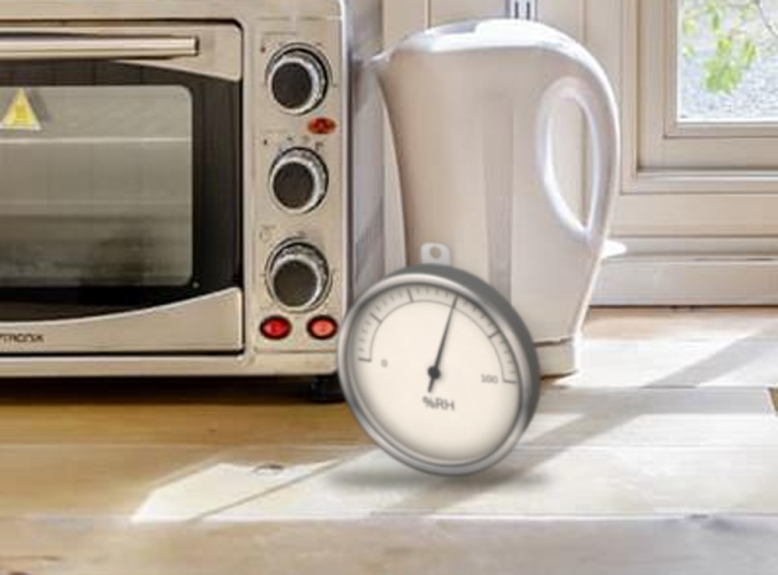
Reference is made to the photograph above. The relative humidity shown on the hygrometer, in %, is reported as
60 %
